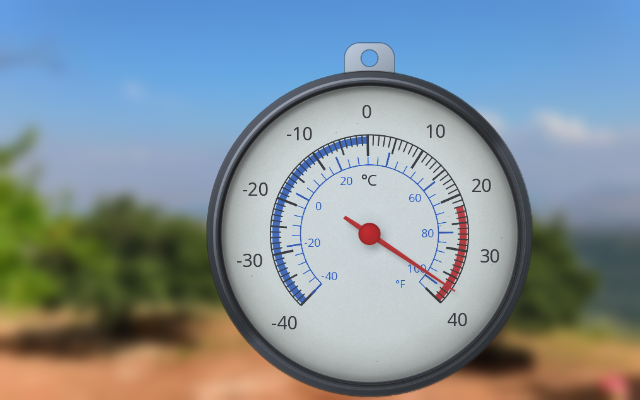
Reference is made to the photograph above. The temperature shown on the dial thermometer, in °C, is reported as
37 °C
